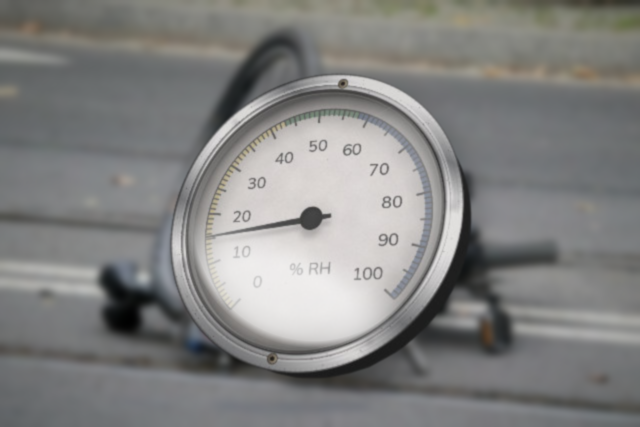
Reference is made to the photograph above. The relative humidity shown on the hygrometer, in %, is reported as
15 %
